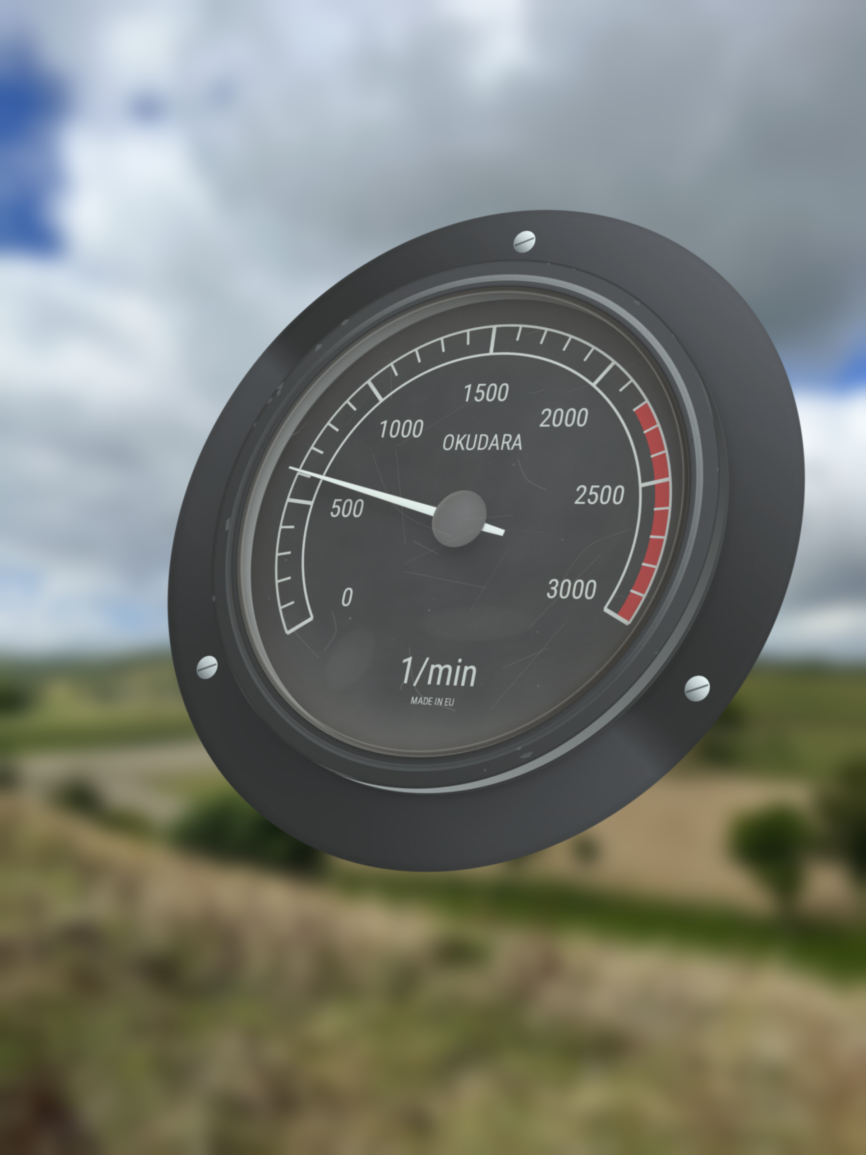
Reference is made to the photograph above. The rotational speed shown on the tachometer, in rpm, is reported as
600 rpm
